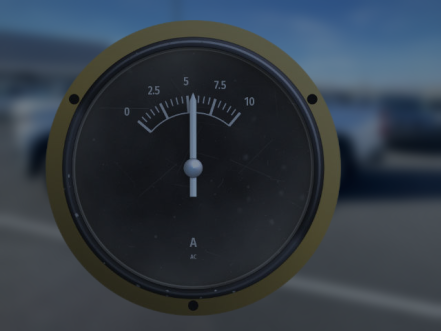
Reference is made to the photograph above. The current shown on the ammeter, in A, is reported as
5.5 A
